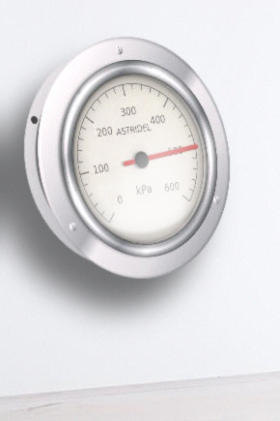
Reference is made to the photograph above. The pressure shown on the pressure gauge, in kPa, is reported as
500 kPa
